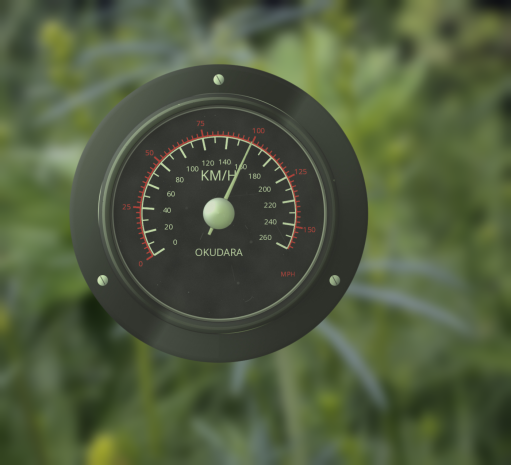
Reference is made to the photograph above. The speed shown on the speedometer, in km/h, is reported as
160 km/h
